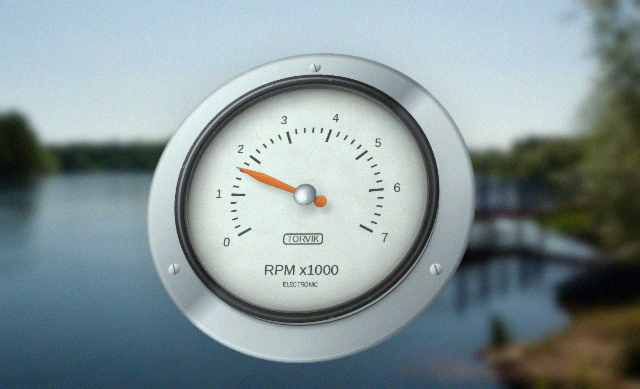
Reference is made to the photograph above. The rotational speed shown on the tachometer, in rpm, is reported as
1600 rpm
